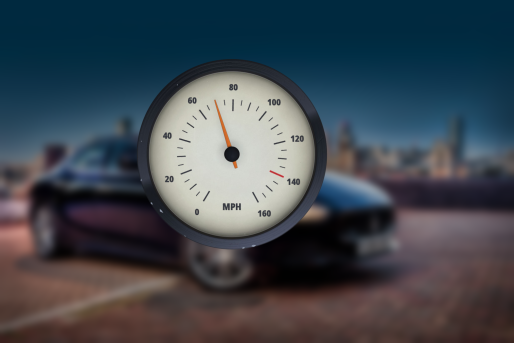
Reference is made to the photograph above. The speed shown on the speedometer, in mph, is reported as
70 mph
